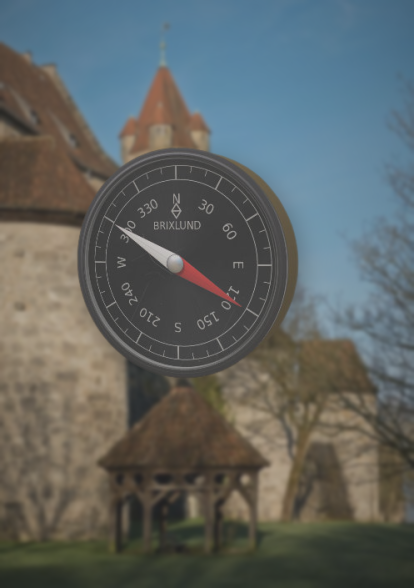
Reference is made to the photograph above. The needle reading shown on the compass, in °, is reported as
120 °
